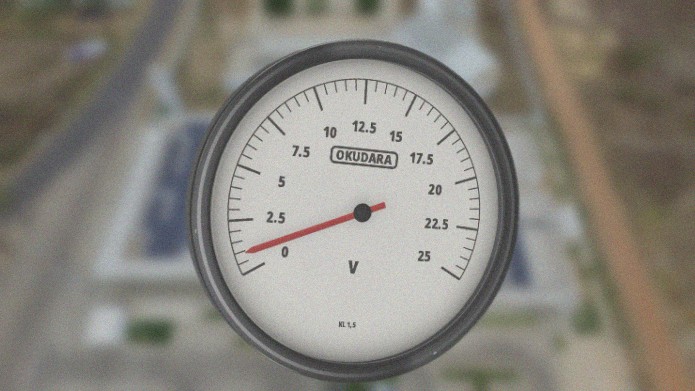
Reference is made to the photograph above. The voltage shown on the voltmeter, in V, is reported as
1 V
